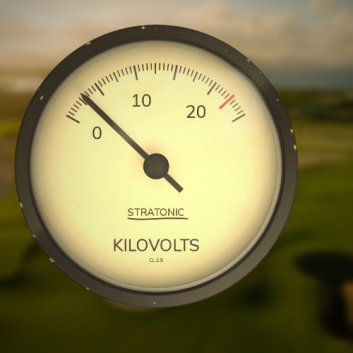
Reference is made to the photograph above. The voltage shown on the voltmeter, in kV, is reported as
3 kV
